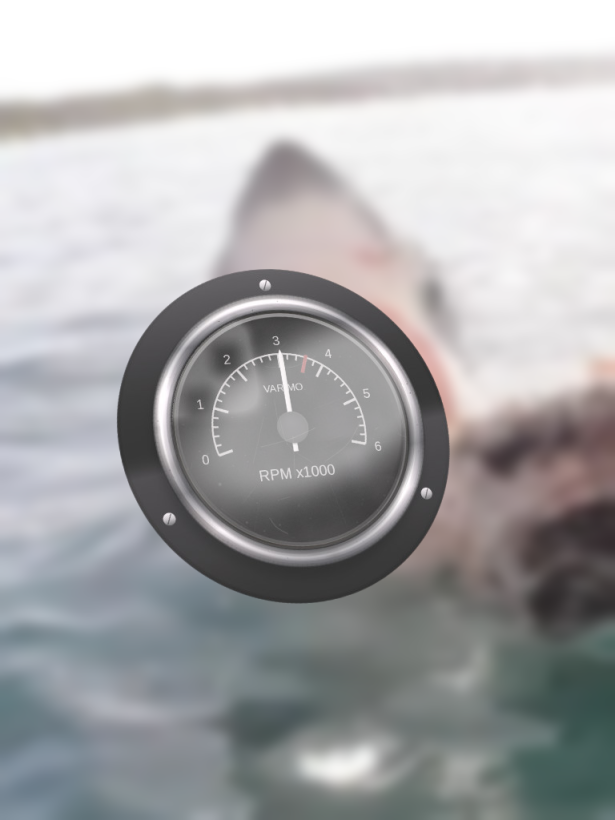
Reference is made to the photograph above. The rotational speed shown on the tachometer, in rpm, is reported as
3000 rpm
